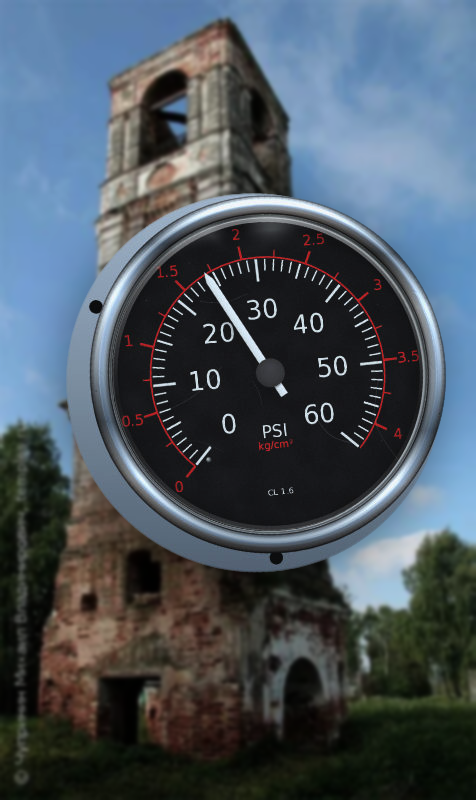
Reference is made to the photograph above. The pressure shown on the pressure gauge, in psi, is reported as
24 psi
